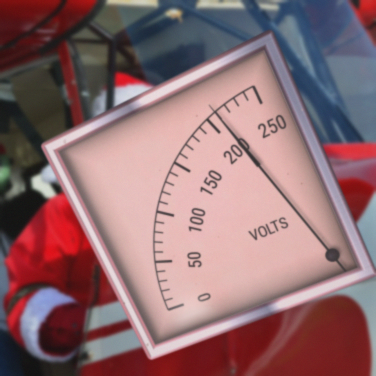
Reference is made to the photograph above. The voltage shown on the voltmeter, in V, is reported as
210 V
